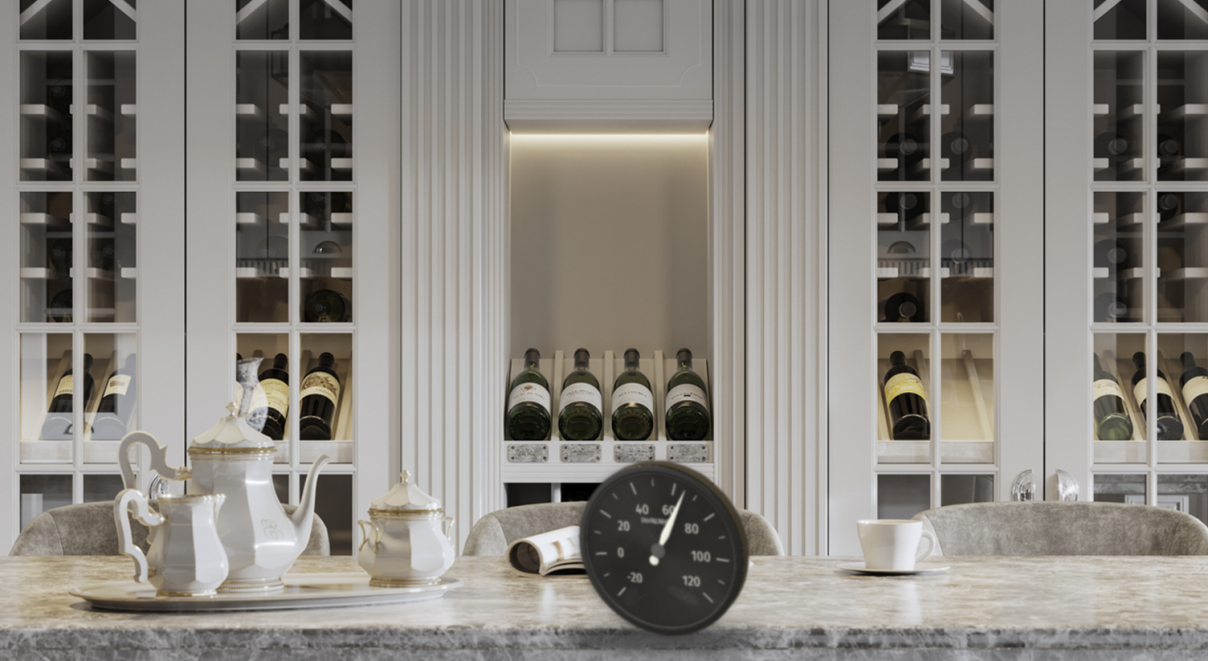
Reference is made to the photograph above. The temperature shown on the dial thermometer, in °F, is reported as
65 °F
